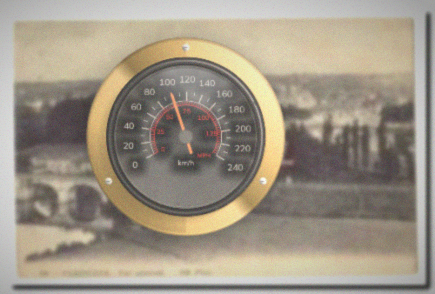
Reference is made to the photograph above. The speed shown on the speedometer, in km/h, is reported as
100 km/h
